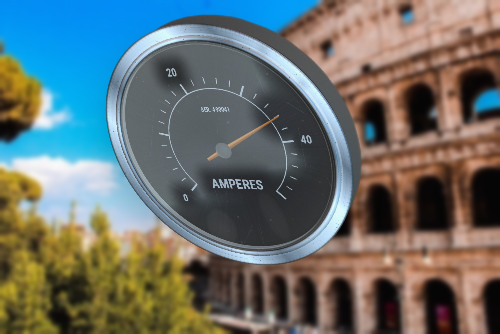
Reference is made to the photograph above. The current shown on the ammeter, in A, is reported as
36 A
